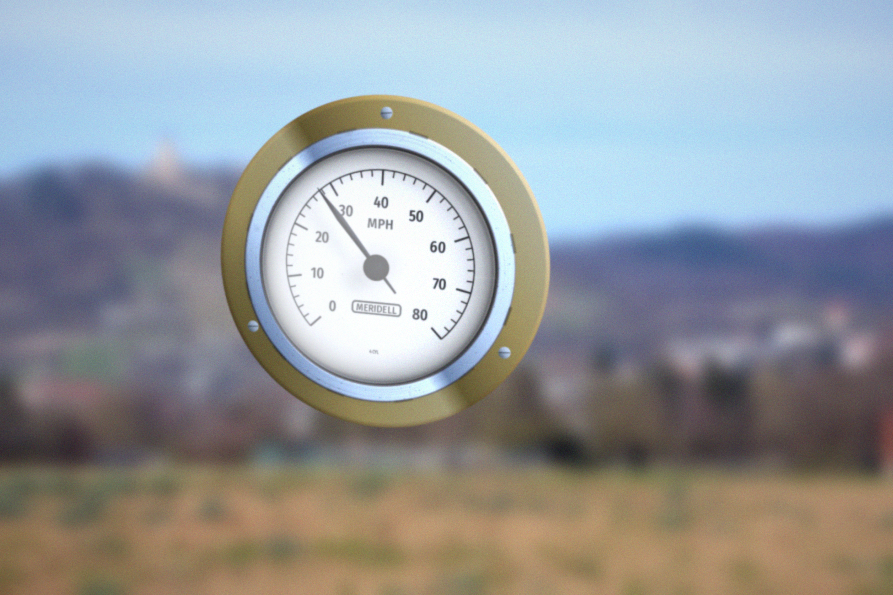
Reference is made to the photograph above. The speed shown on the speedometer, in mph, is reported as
28 mph
